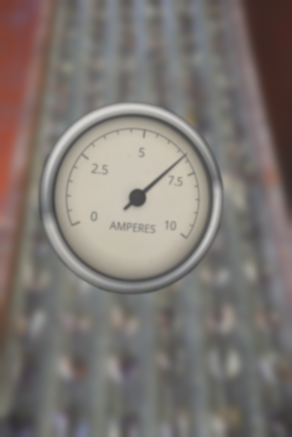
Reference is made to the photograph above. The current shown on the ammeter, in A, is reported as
6.75 A
